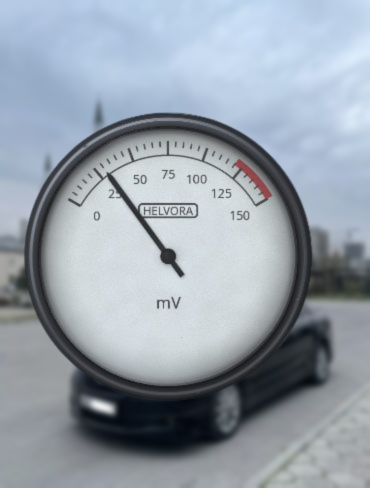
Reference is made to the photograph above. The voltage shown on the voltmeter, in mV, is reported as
30 mV
